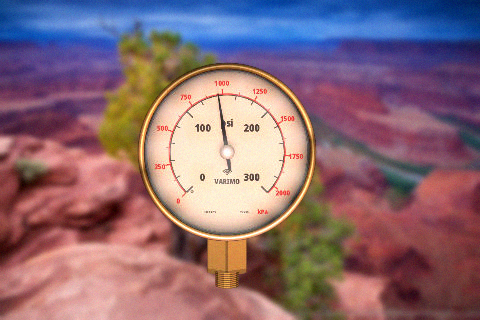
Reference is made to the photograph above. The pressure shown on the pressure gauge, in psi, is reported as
140 psi
